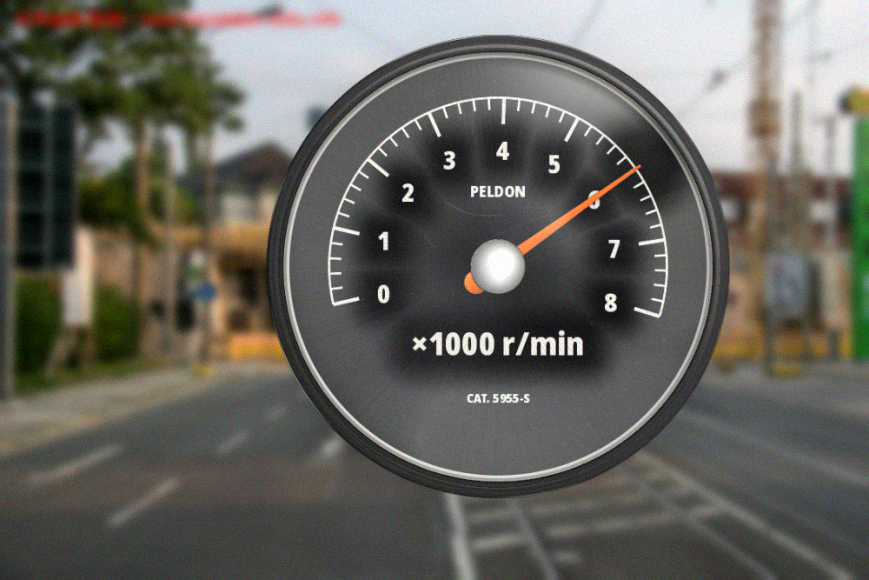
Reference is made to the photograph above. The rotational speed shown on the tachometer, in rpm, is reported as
6000 rpm
